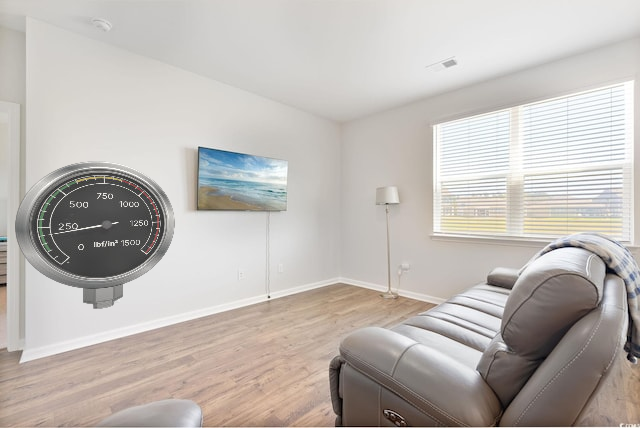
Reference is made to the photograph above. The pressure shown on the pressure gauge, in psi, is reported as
200 psi
